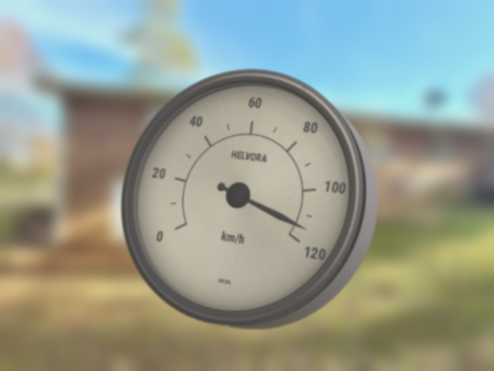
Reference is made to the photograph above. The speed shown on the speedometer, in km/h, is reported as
115 km/h
